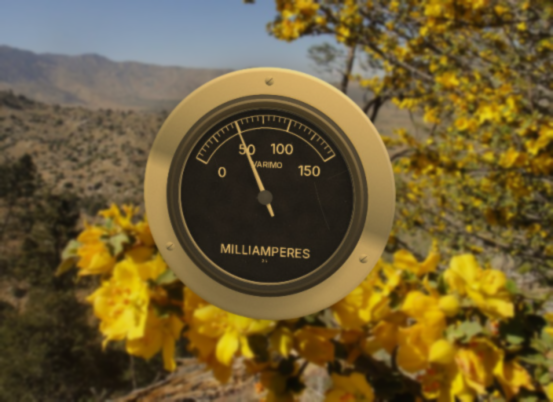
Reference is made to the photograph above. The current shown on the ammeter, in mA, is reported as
50 mA
